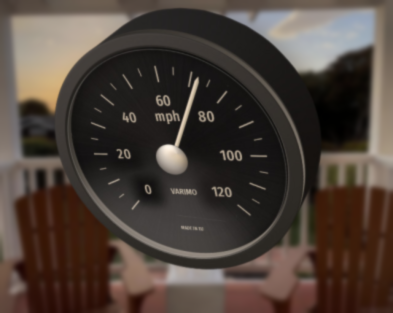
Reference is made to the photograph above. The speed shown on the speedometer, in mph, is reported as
72.5 mph
